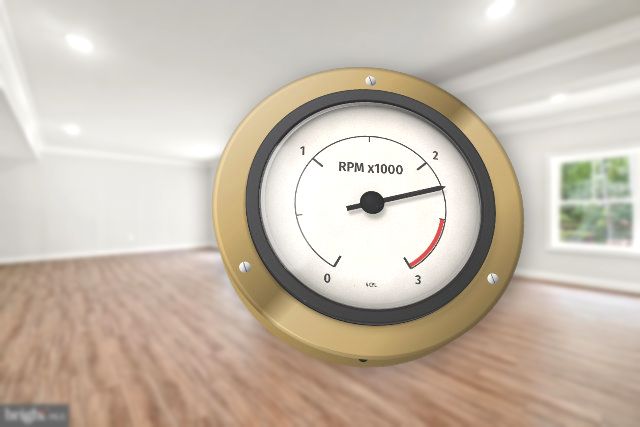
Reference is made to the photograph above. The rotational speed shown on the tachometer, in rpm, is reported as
2250 rpm
